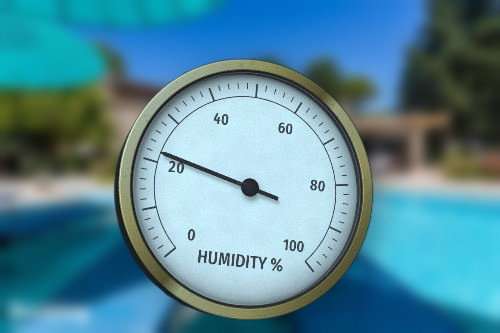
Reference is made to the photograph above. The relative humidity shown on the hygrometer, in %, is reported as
22 %
